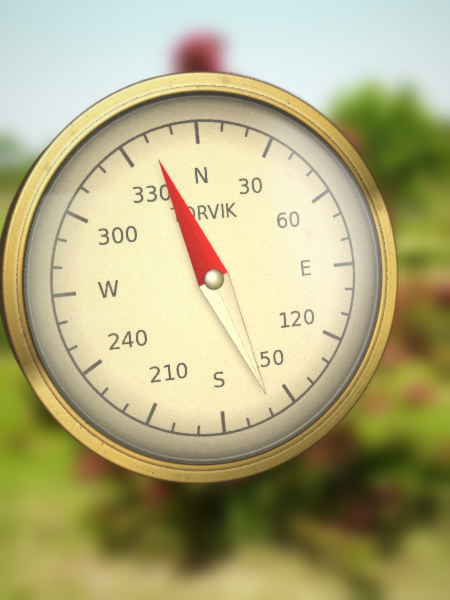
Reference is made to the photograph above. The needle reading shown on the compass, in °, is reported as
340 °
